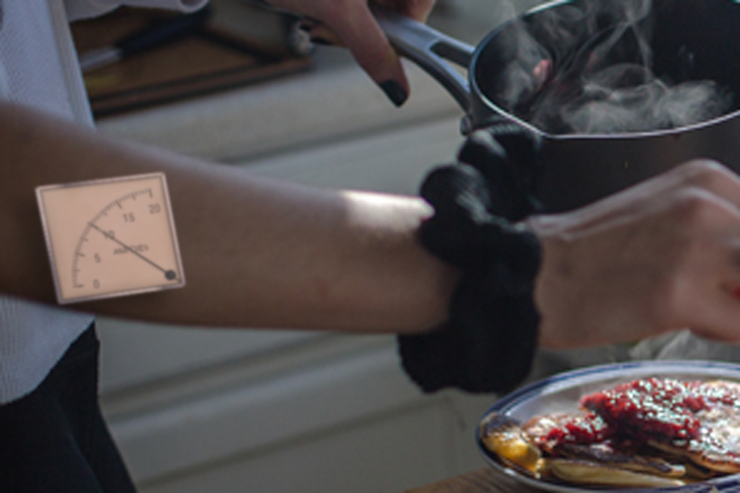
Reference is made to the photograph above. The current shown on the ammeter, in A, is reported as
10 A
